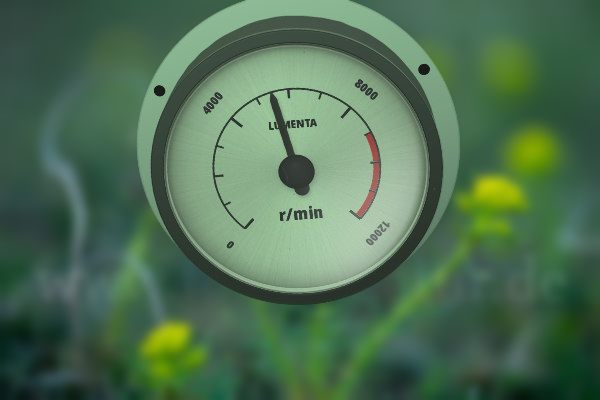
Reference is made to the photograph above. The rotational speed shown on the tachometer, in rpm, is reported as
5500 rpm
